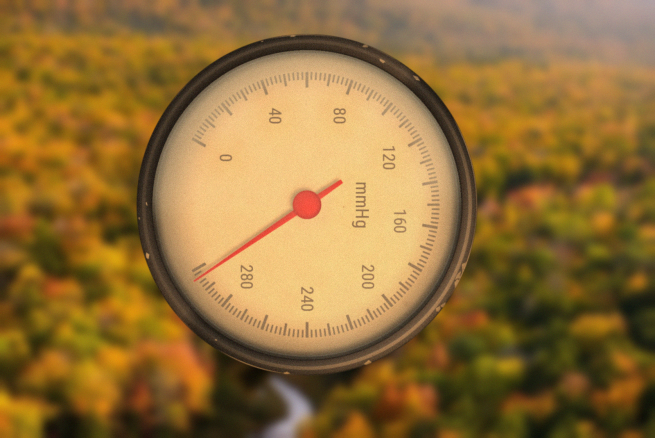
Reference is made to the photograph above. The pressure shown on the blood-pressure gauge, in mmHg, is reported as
296 mmHg
